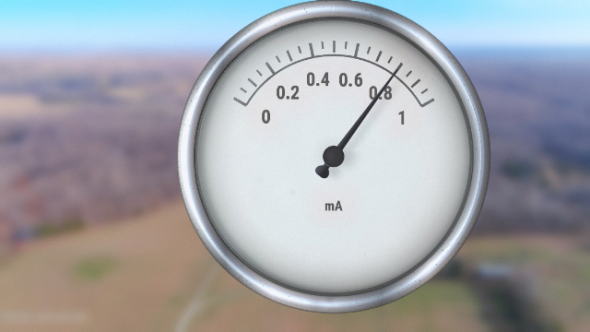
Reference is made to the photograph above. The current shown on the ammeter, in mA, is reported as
0.8 mA
